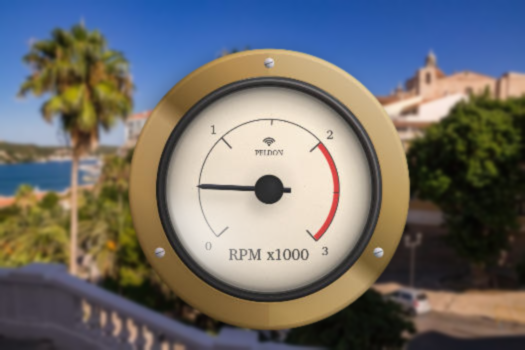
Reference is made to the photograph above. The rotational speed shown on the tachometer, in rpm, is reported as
500 rpm
